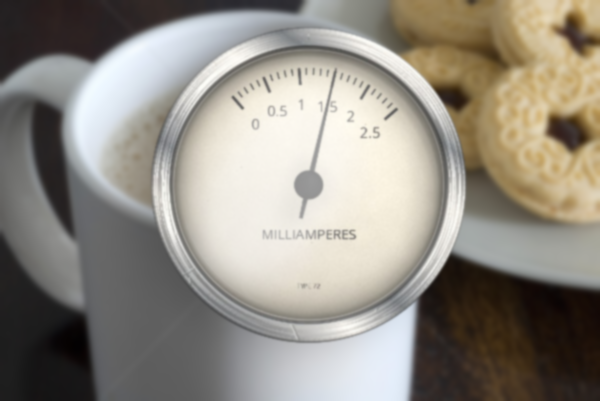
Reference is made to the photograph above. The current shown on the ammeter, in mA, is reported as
1.5 mA
